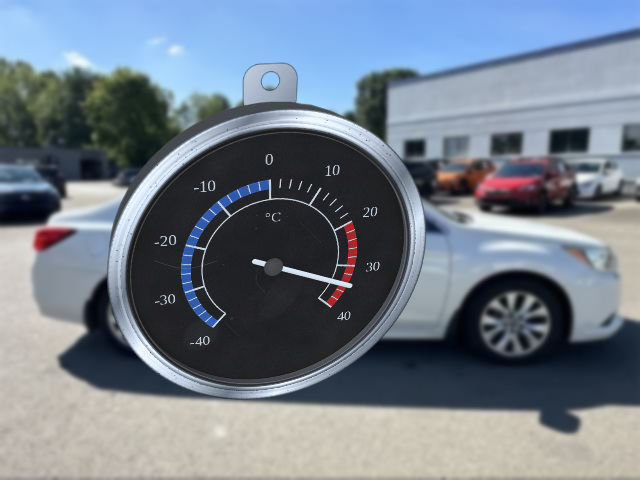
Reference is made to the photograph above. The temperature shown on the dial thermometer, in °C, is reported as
34 °C
